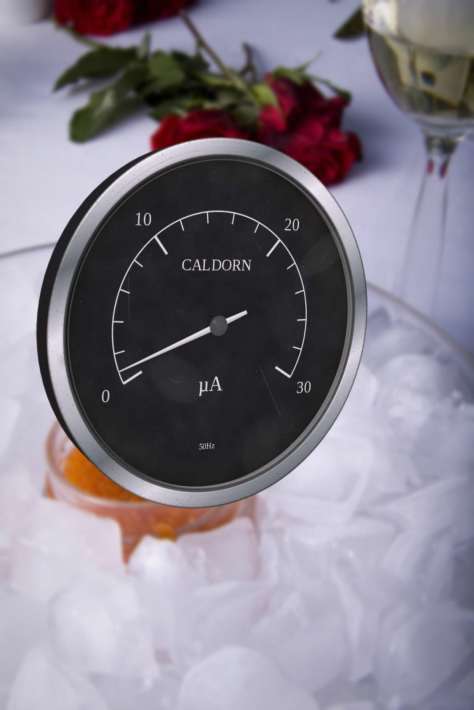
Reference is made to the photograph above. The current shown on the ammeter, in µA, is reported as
1 µA
